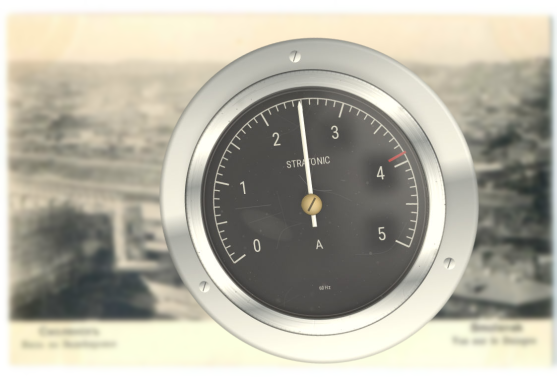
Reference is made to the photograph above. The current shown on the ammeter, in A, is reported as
2.5 A
